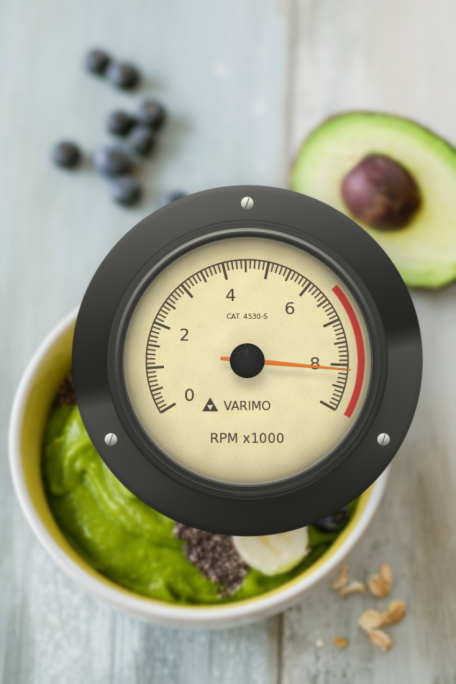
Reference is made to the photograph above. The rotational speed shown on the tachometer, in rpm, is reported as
8100 rpm
